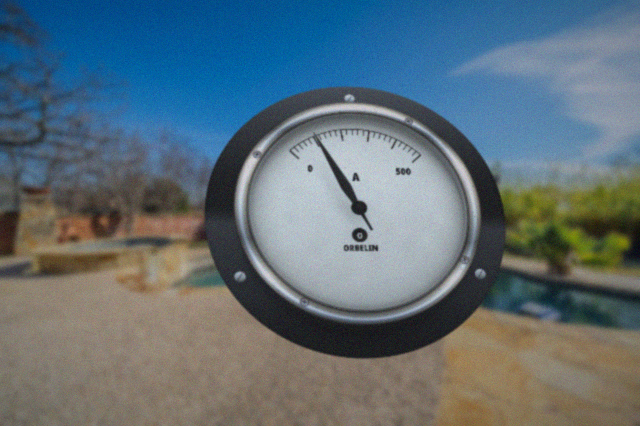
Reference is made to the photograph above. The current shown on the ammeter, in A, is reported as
100 A
